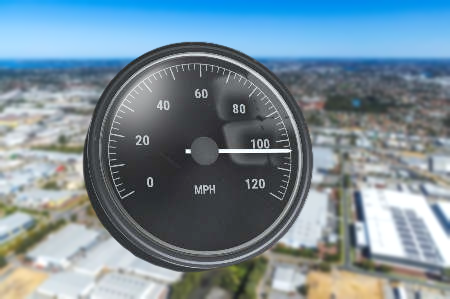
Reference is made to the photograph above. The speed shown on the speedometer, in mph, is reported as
104 mph
